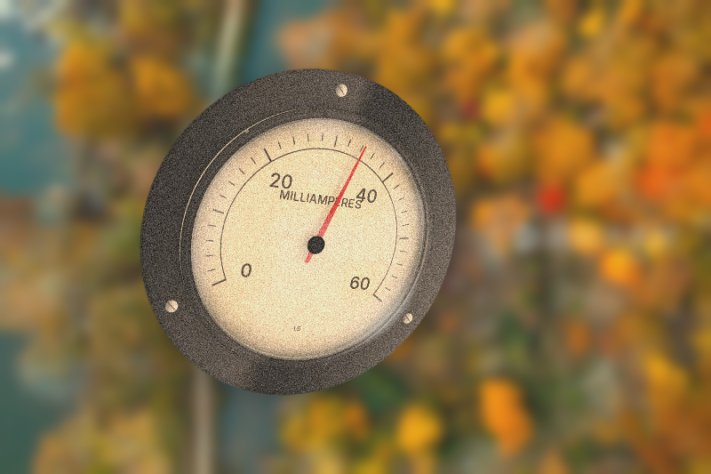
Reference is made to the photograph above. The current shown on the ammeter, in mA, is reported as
34 mA
